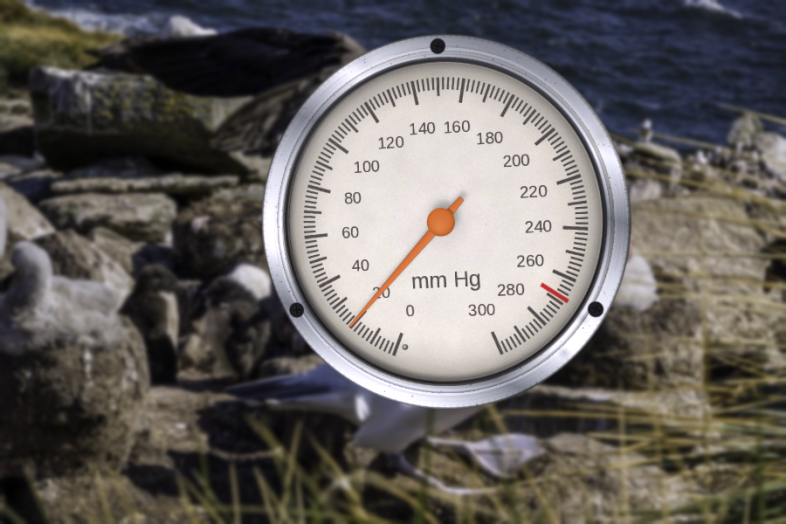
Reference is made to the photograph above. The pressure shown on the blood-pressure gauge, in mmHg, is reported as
20 mmHg
